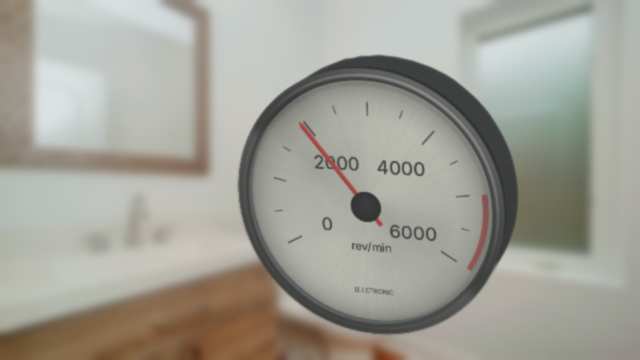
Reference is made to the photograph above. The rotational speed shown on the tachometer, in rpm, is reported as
2000 rpm
